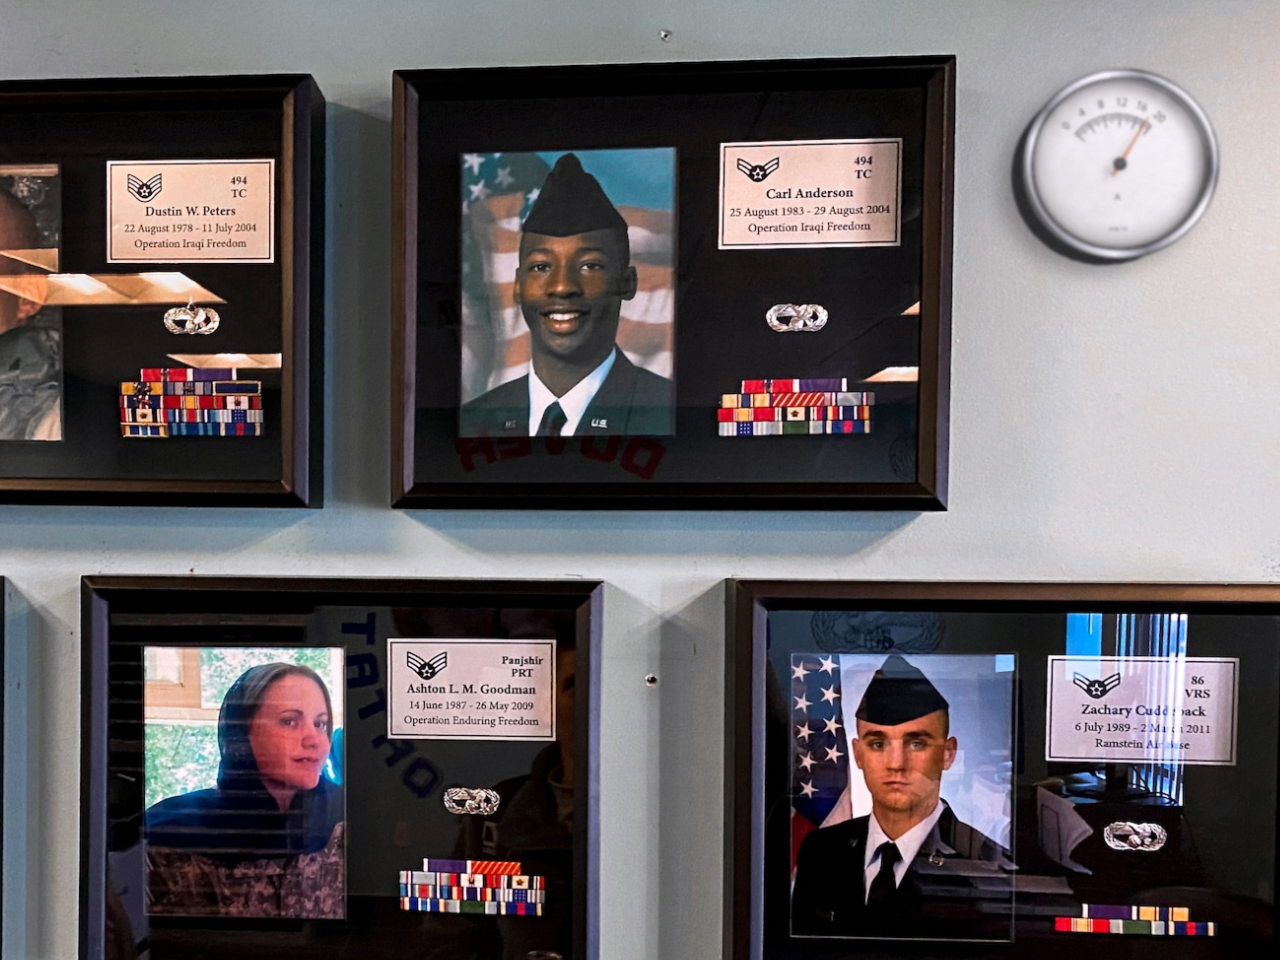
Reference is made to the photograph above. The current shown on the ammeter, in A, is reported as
18 A
